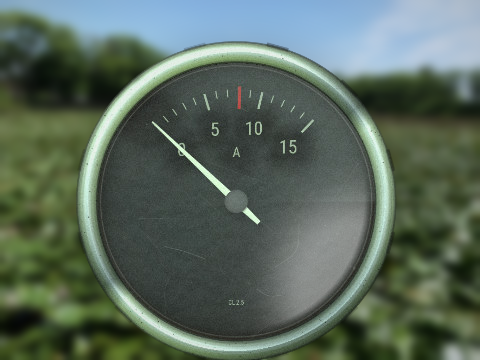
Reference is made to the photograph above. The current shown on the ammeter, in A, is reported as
0 A
